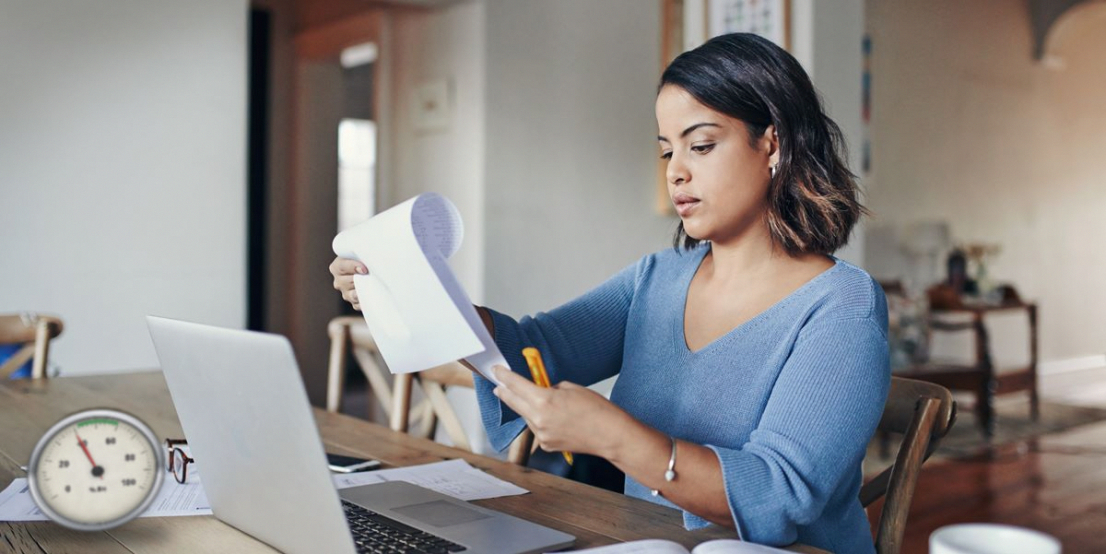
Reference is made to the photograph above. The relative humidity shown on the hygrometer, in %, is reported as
40 %
